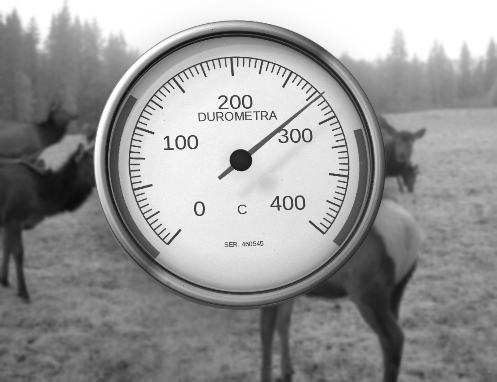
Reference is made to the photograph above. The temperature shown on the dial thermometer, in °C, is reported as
280 °C
